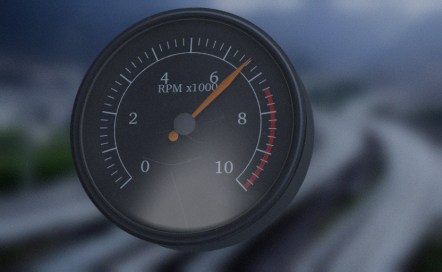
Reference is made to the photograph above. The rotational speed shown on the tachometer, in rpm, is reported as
6600 rpm
